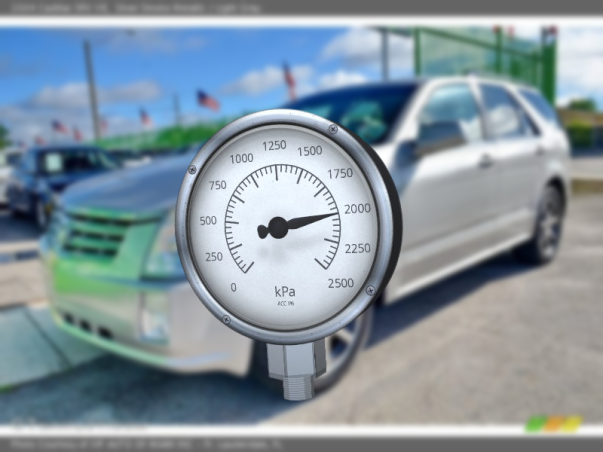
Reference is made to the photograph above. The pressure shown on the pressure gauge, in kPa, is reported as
2000 kPa
